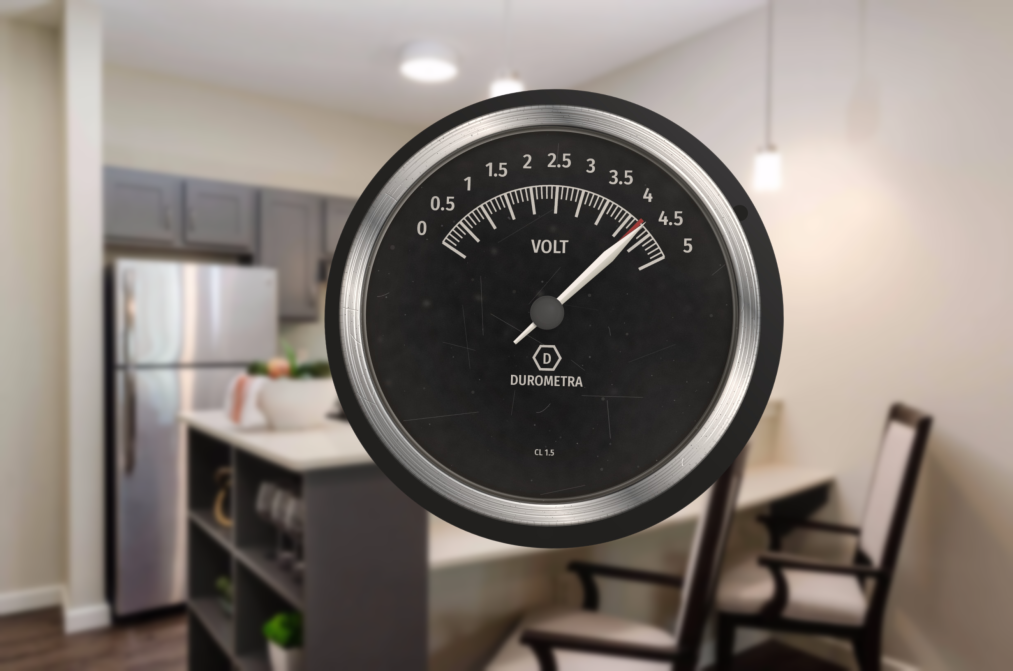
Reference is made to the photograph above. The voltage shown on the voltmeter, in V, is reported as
4.3 V
